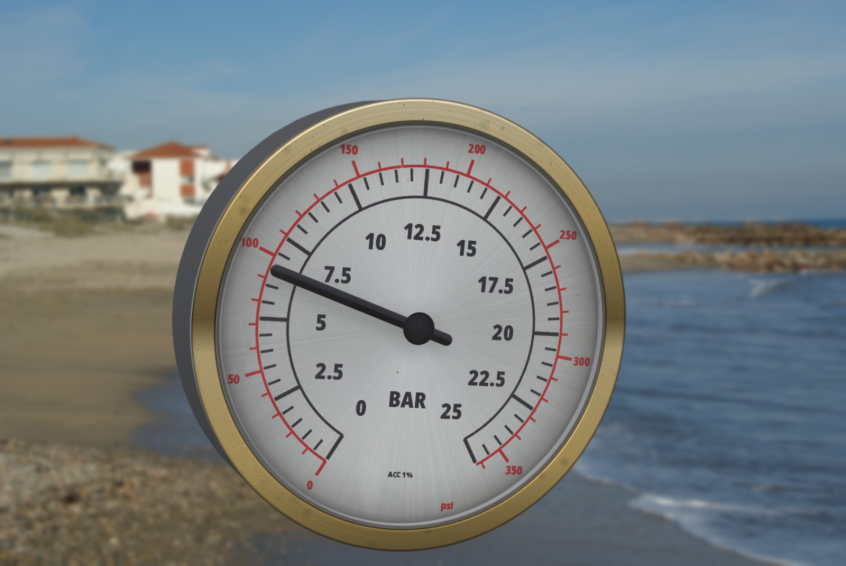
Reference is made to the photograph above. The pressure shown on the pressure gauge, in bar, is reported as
6.5 bar
